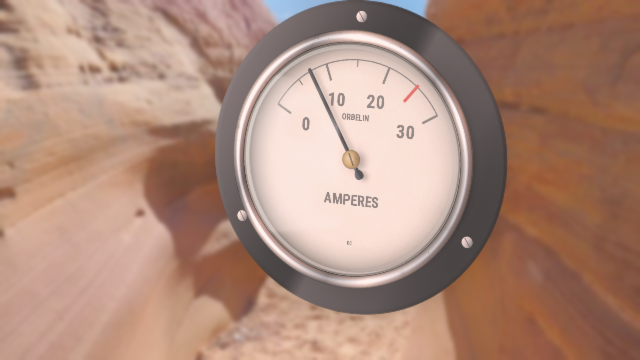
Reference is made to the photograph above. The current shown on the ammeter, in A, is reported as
7.5 A
